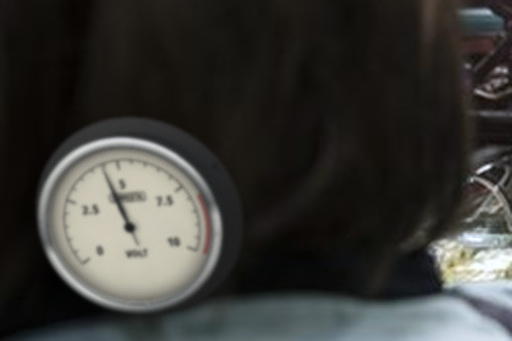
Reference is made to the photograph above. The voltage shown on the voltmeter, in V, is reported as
4.5 V
